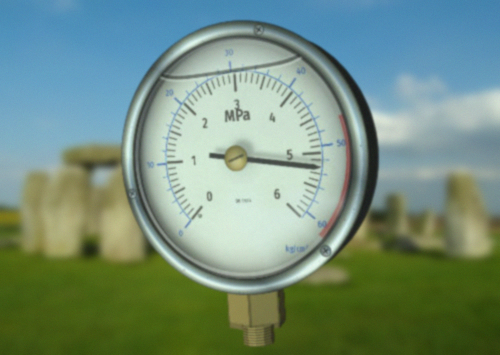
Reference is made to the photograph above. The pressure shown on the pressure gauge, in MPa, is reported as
5.2 MPa
